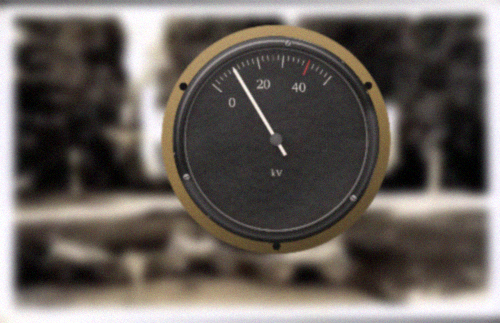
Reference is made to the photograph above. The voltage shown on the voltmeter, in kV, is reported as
10 kV
